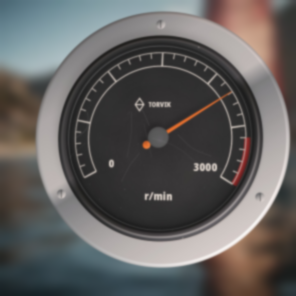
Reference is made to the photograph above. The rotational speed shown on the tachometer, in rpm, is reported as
2200 rpm
